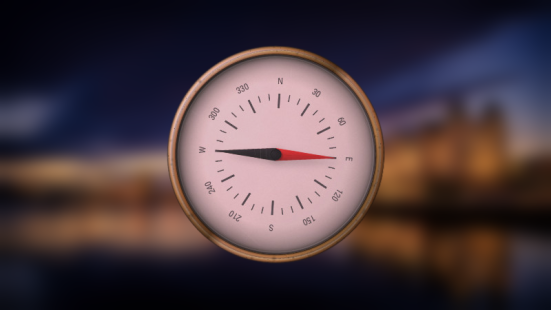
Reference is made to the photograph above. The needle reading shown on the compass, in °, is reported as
90 °
